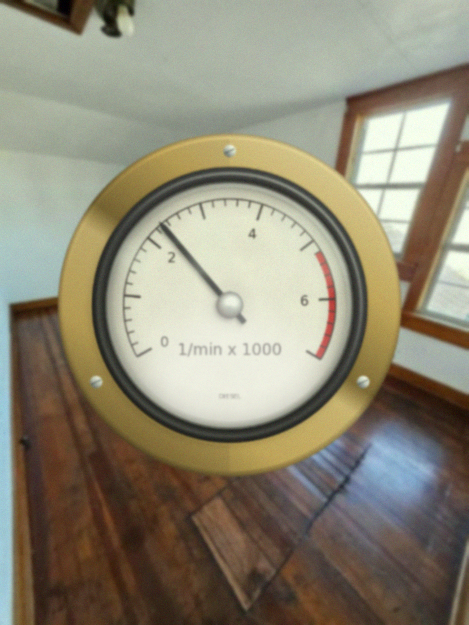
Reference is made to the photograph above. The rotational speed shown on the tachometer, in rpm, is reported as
2300 rpm
